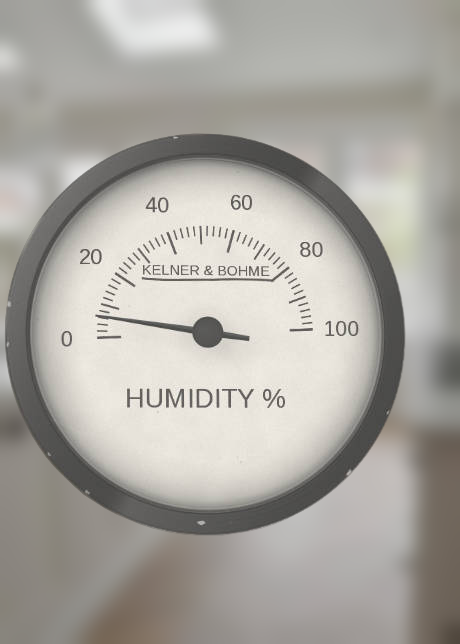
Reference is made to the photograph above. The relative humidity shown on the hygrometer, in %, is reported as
6 %
